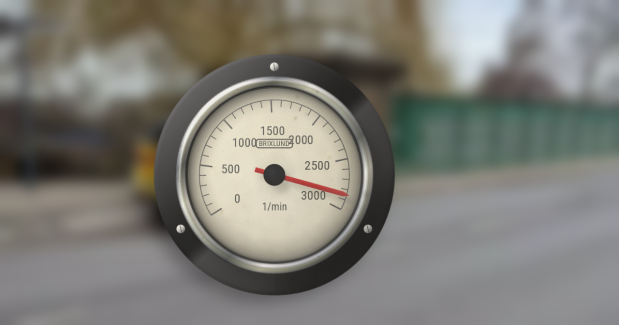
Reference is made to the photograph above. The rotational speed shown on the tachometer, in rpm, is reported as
2850 rpm
